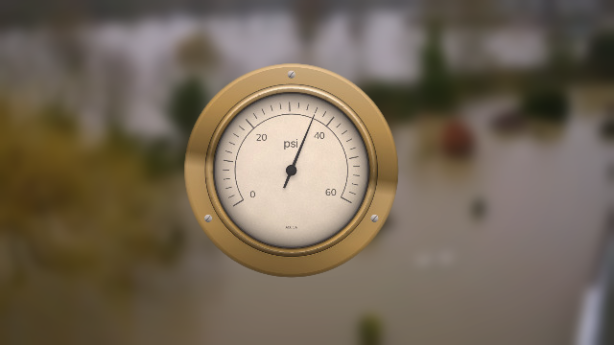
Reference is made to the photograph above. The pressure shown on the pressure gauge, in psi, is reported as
36 psi
